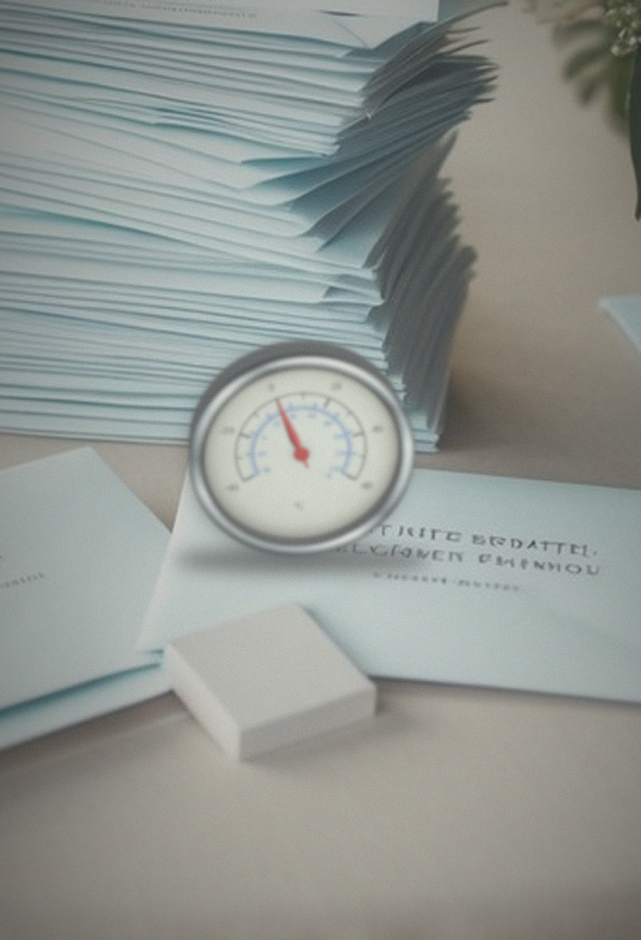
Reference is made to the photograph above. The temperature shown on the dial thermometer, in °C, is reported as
0 °C
